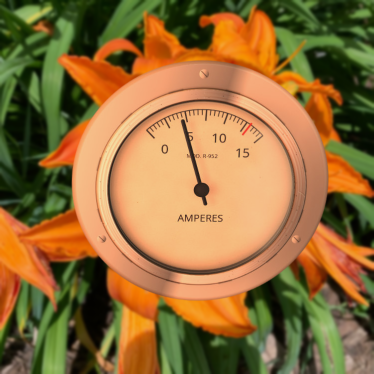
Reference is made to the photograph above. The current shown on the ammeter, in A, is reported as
4.5 A
